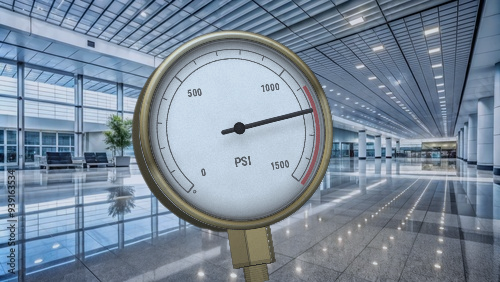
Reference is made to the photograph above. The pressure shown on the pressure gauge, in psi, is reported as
1200 psi
